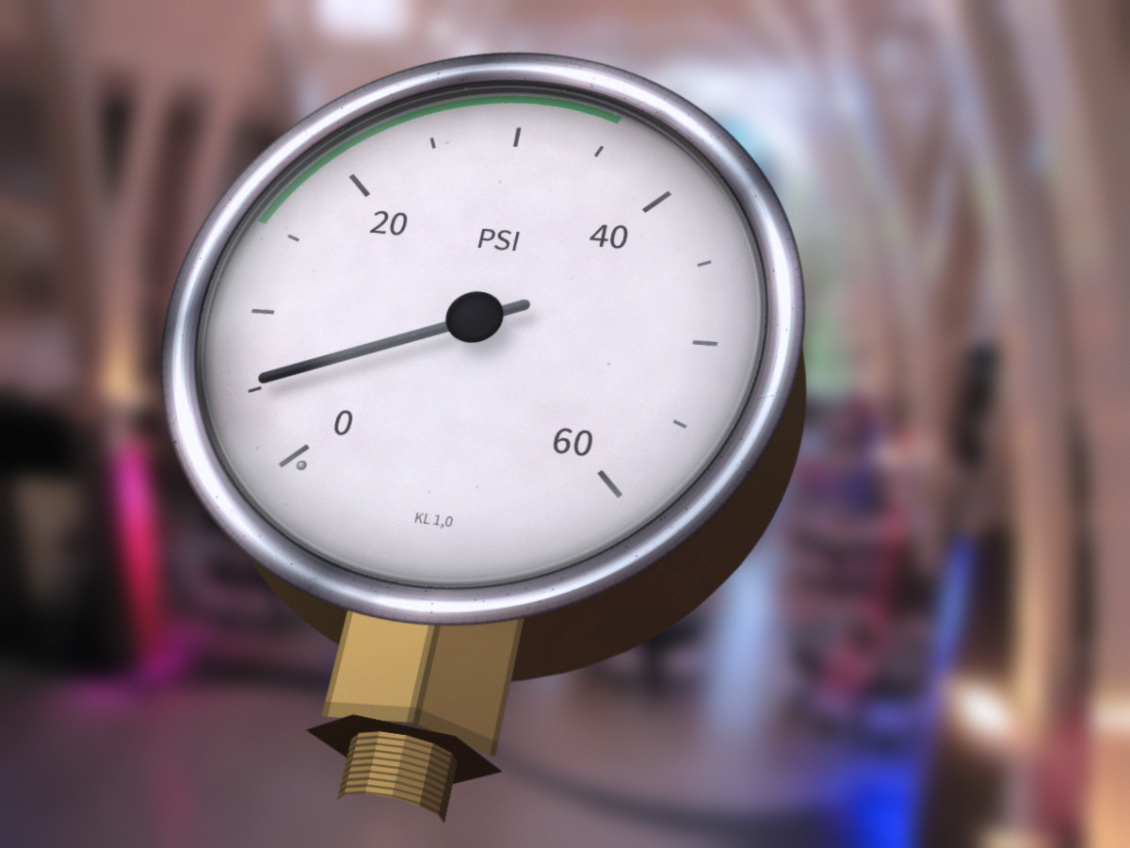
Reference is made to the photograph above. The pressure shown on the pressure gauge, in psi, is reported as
5 psi
